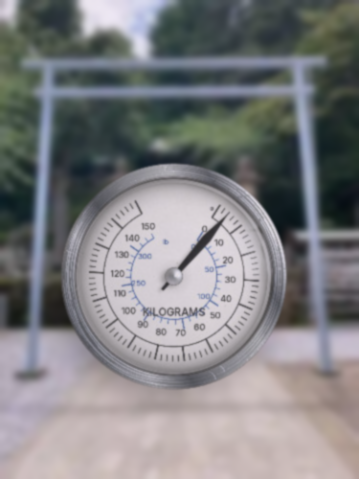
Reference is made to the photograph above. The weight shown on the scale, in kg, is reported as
4 kg
